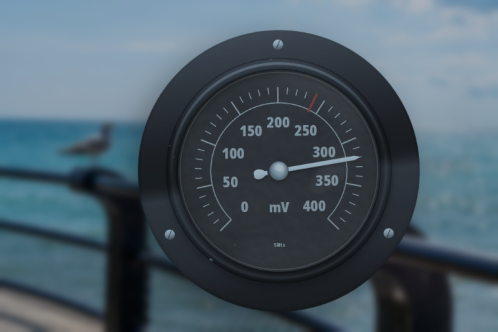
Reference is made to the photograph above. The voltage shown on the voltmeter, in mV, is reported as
320 mV
